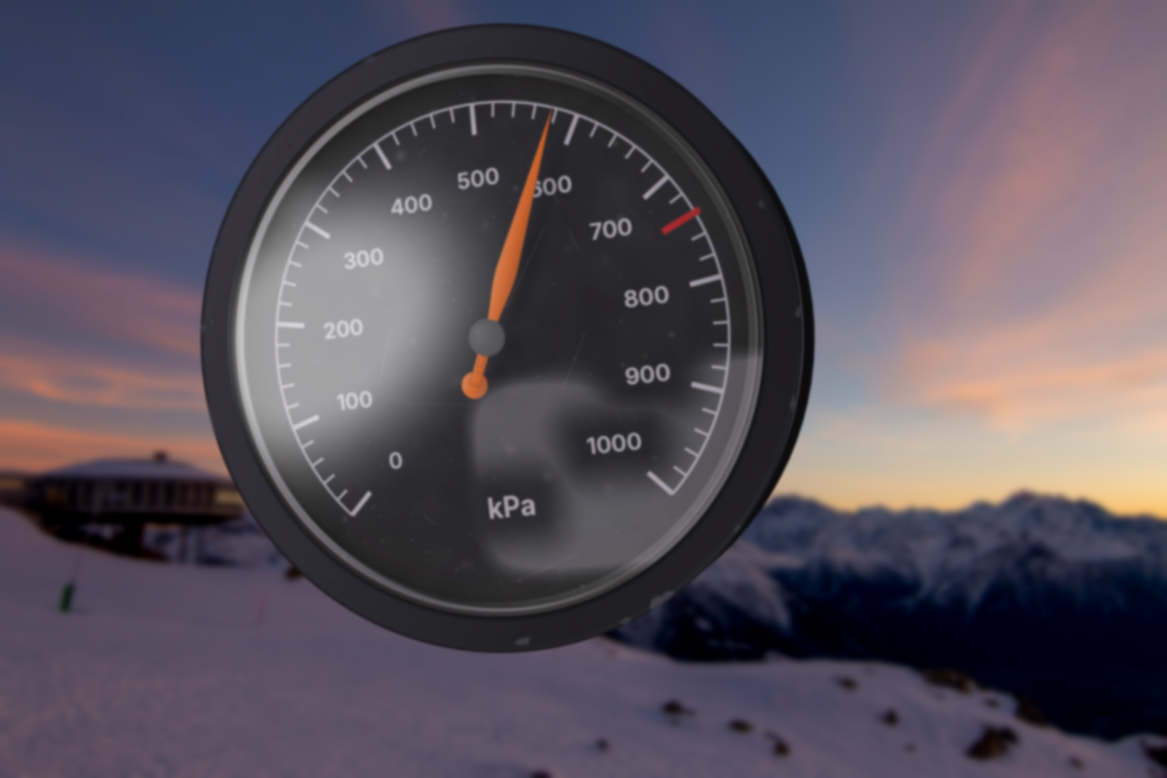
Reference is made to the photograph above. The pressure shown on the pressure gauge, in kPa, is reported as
580 kPa
